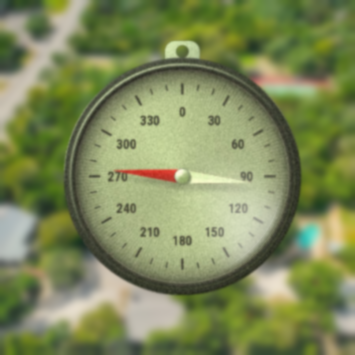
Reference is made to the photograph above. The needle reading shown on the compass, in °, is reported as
275 °
